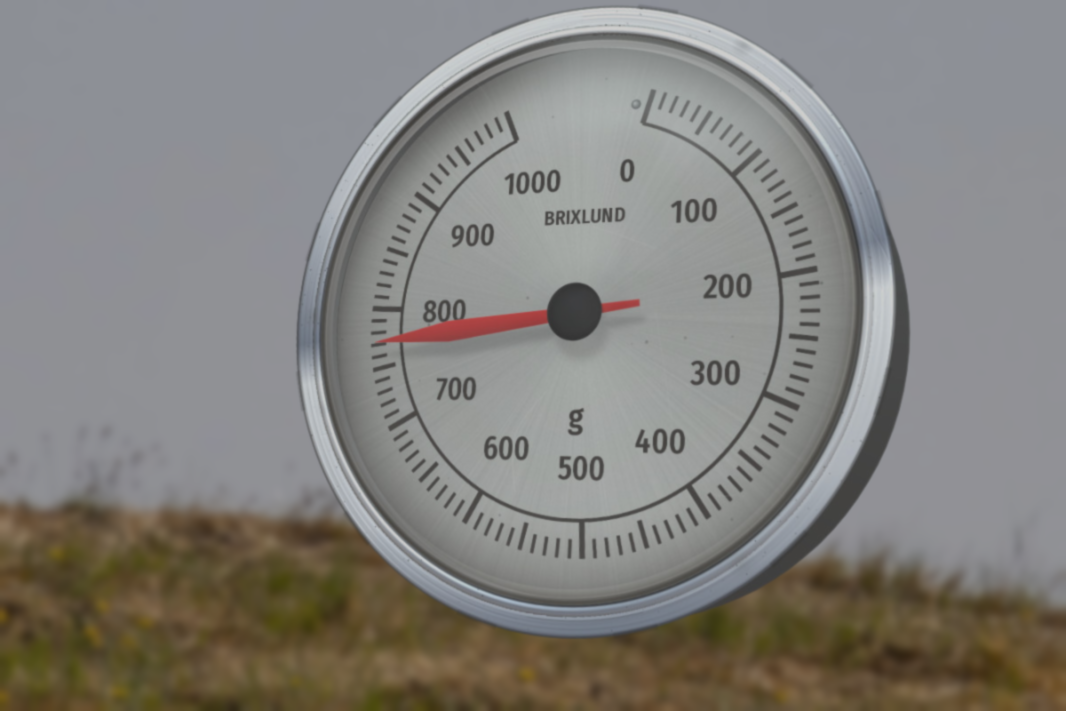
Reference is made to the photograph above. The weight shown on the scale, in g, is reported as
770 g
